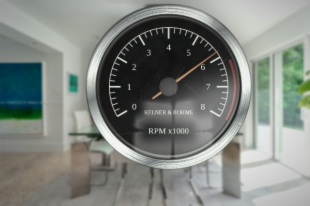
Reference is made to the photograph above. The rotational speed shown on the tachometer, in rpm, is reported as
5800 rpm
